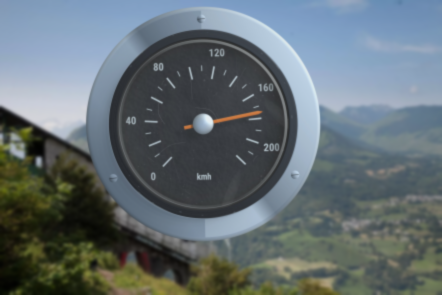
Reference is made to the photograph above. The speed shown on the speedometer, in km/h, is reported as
175 km/h
